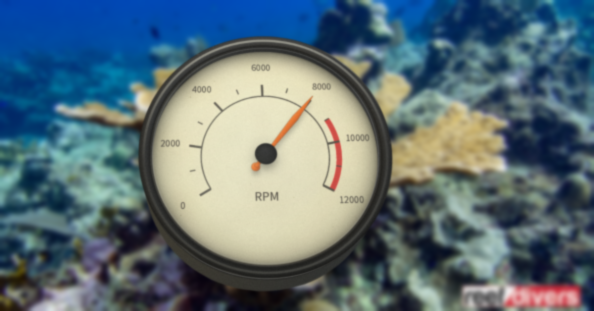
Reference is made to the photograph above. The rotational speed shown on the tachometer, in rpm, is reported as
8000 rpm
